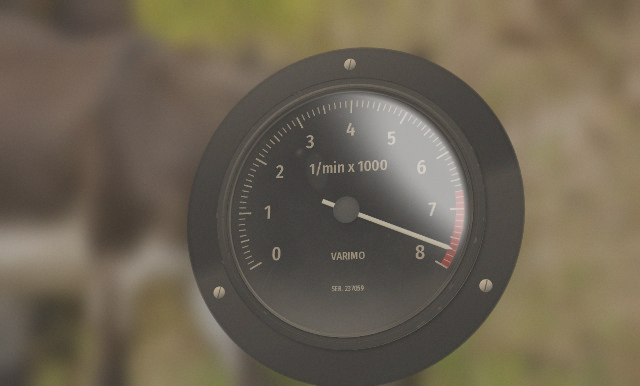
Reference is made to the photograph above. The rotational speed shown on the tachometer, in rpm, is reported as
7700 rpm
